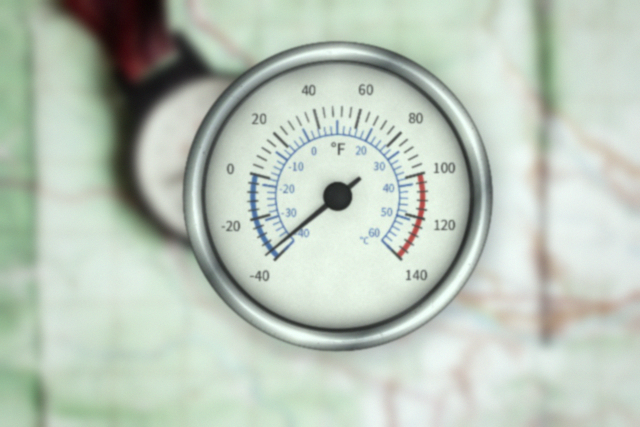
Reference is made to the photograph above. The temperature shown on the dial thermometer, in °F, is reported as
-36 °F
